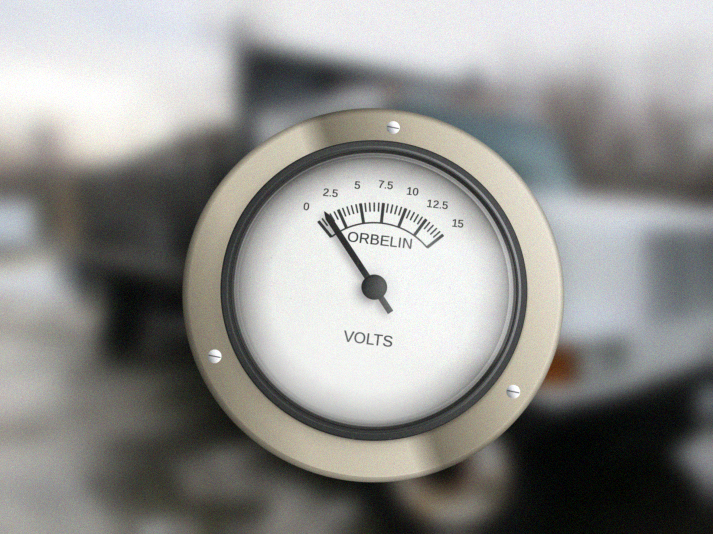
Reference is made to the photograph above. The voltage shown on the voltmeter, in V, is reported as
1 V
